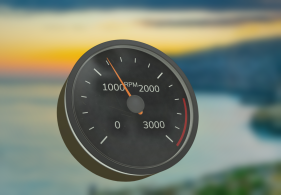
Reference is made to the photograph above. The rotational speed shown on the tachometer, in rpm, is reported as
1200 rpm
